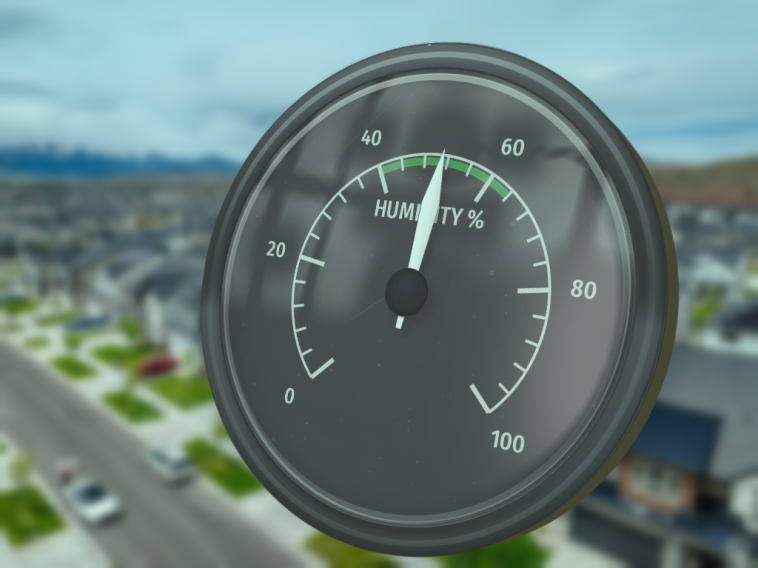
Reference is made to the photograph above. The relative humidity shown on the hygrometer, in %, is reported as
52 %
